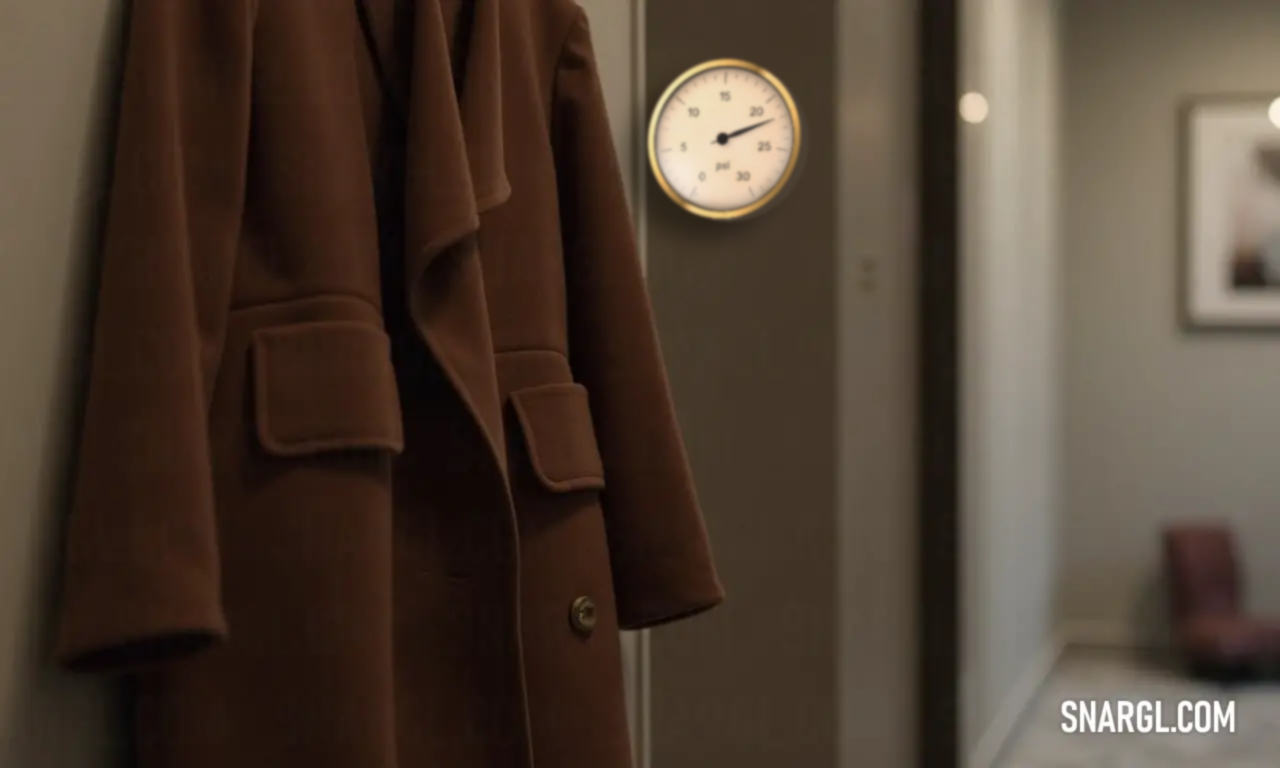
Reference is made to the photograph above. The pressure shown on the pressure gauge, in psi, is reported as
22 psi
